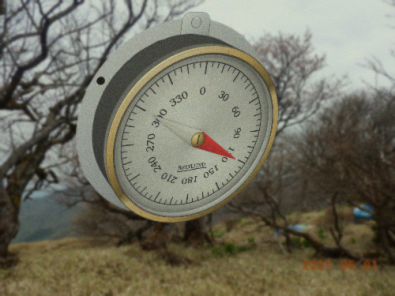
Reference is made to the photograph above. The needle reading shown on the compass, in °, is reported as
120 °
